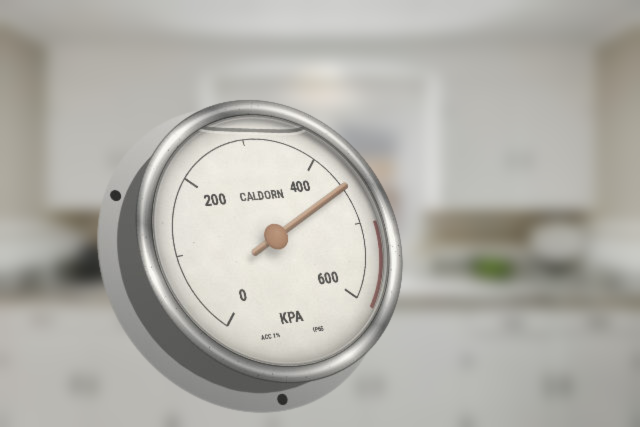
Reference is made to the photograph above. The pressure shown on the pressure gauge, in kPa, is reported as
450 kPa
